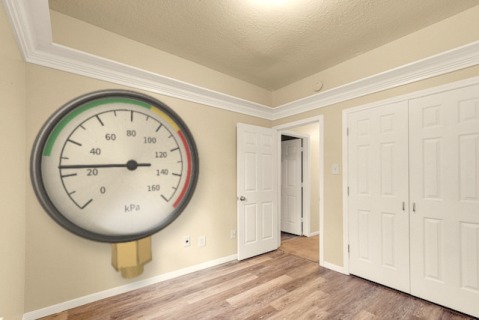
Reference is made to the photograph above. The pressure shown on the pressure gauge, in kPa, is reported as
25 kPa
